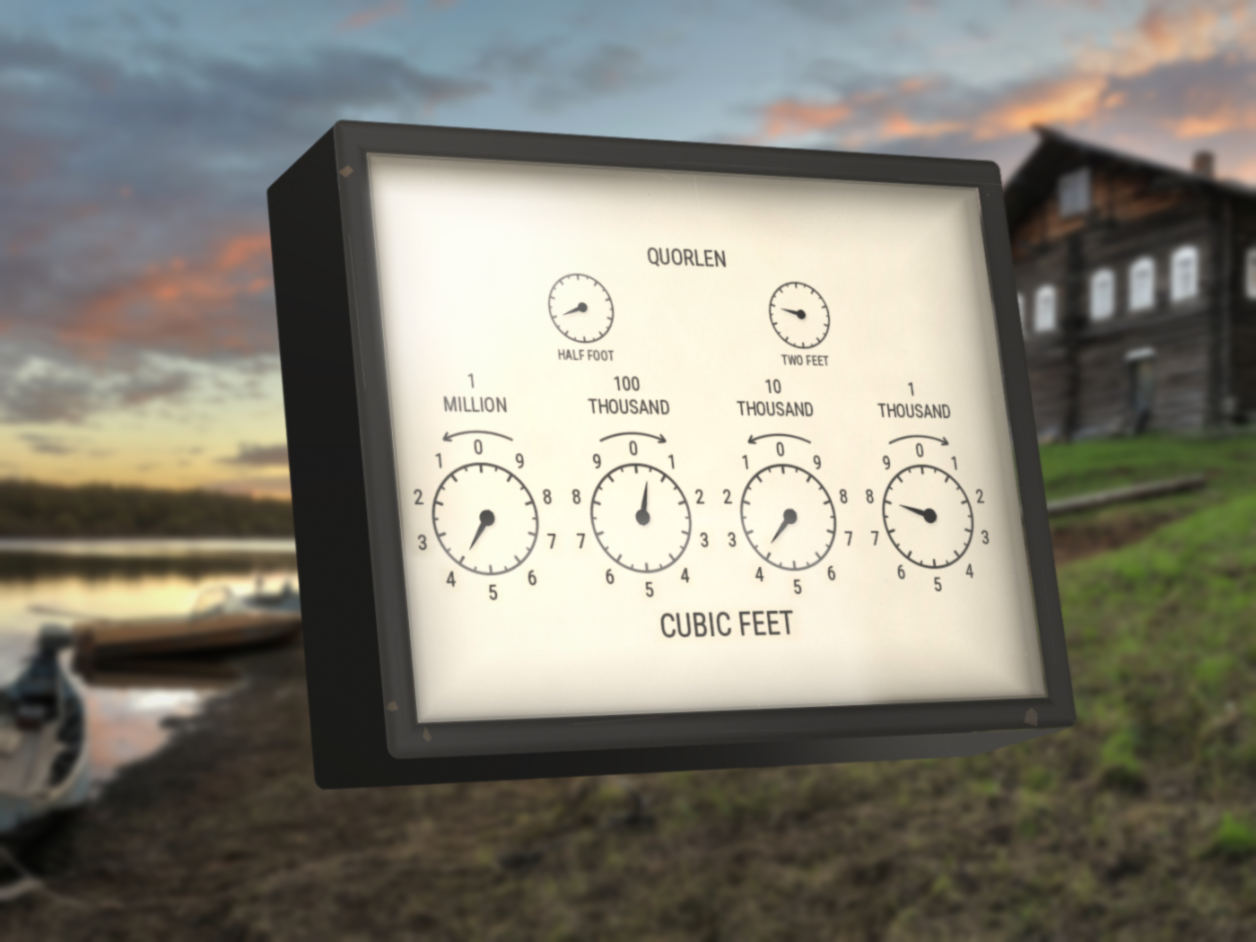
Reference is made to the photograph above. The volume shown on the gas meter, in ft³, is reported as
403800 ft³
